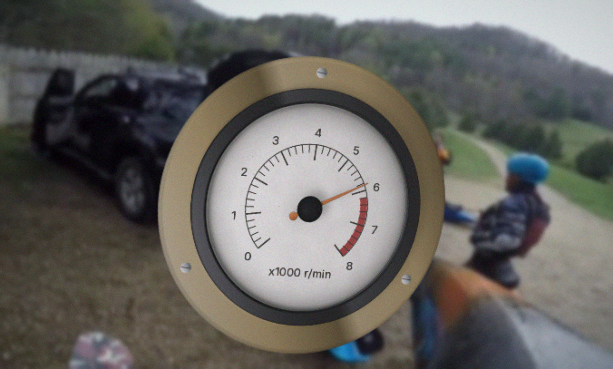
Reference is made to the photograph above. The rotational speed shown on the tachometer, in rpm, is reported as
5800 rpm
